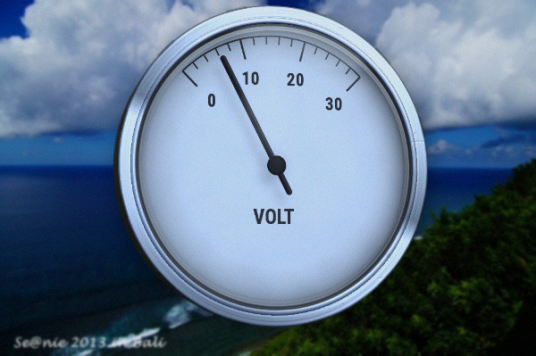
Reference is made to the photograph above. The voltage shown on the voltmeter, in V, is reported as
6 V
